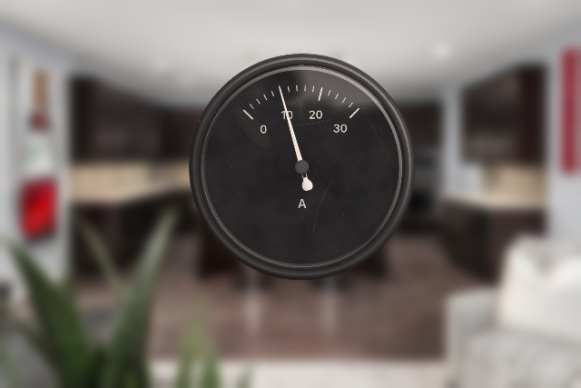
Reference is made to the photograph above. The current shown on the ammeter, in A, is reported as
10 A
